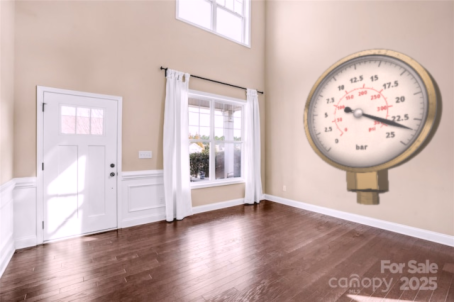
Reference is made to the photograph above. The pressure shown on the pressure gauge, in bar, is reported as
23.5 bar
